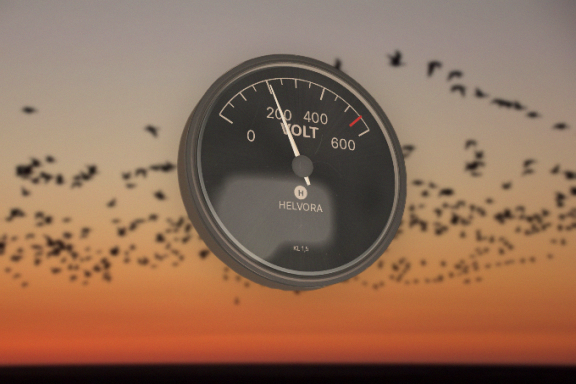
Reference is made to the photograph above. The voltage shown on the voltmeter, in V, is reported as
200 V
